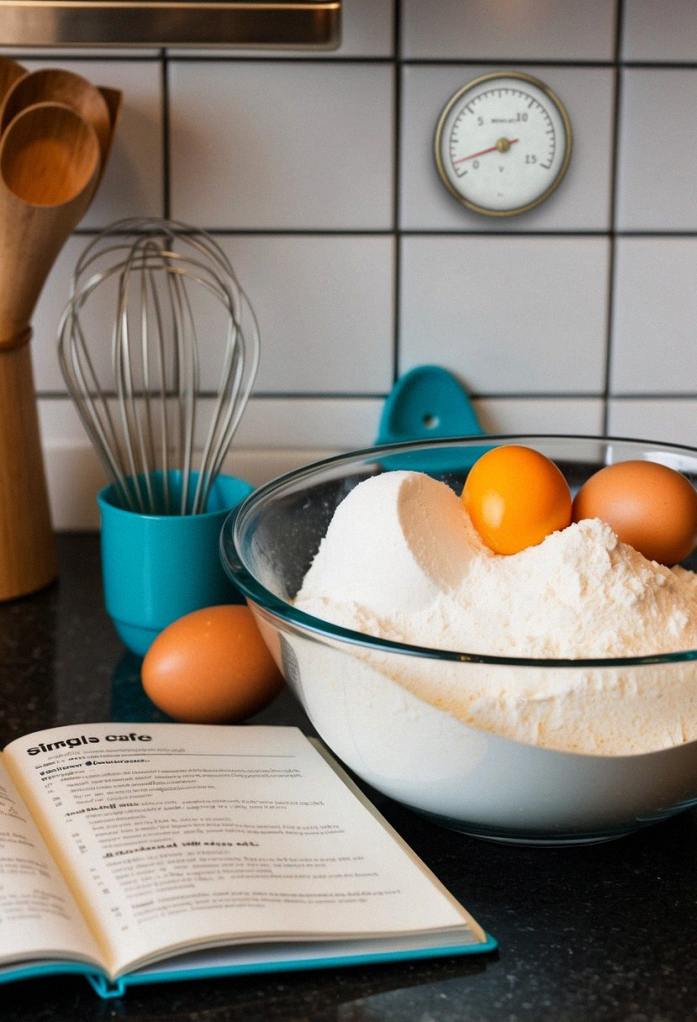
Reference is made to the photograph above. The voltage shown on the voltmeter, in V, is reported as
1 V
